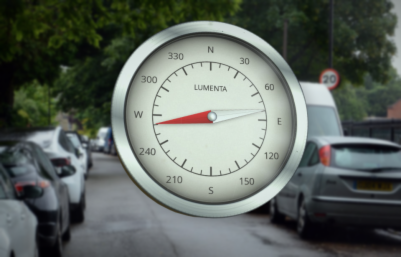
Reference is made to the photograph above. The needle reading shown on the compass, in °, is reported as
260 °
